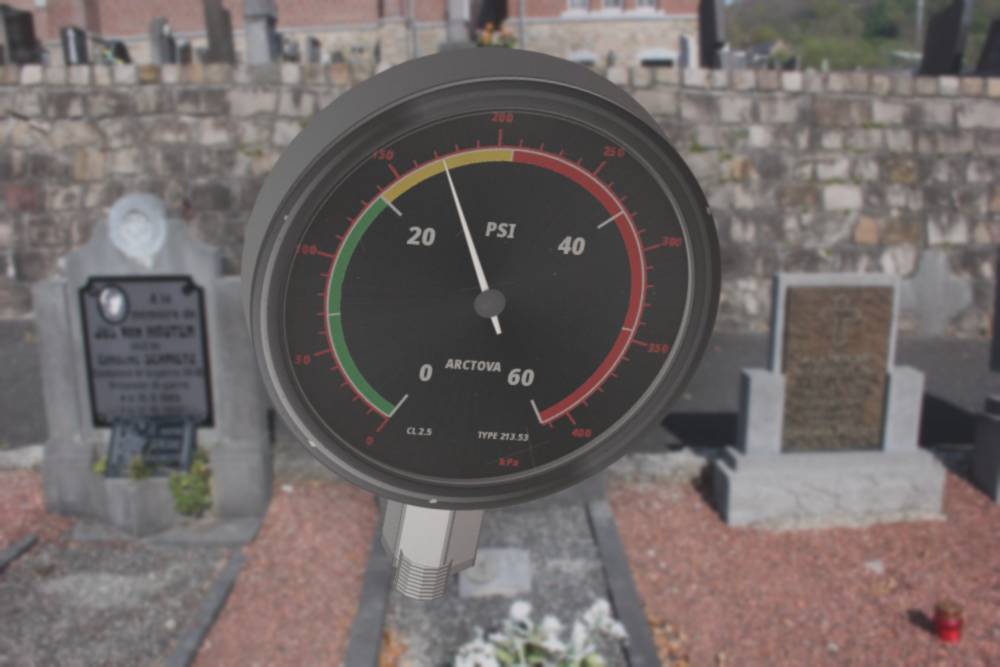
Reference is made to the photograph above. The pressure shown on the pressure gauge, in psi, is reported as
25 psi
